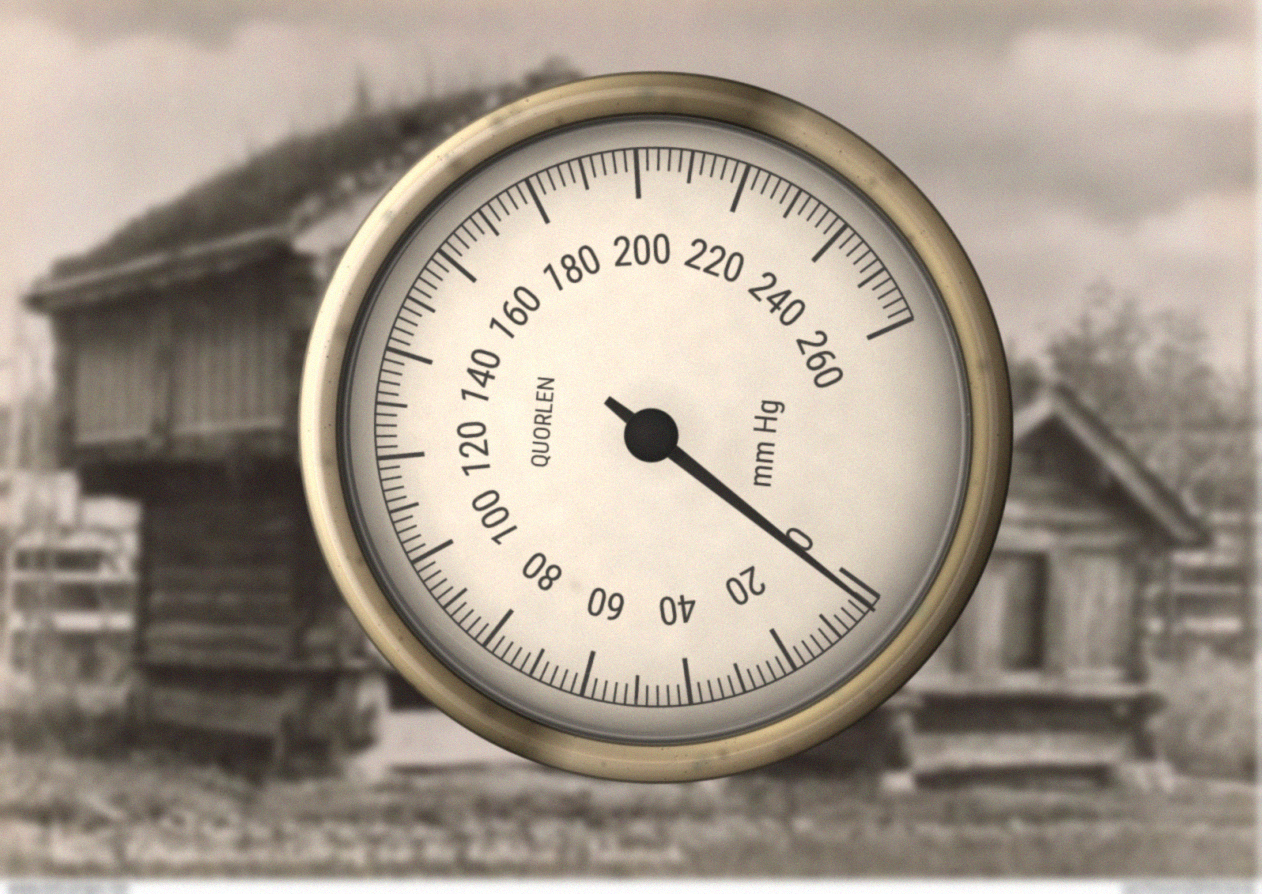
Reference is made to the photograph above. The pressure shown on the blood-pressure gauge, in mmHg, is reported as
2 mmHg
